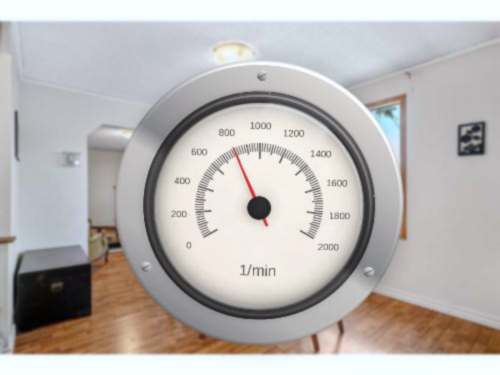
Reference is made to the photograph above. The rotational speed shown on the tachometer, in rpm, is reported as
800 rpm
